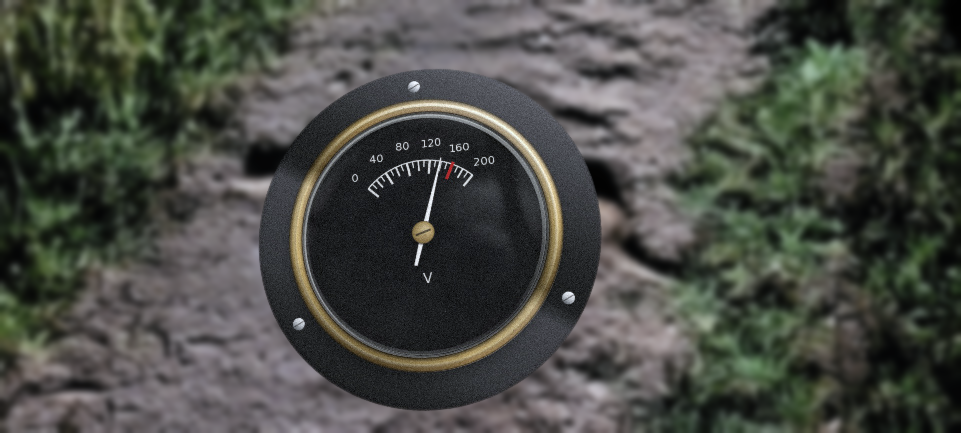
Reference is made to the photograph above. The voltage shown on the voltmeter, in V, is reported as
140 V
